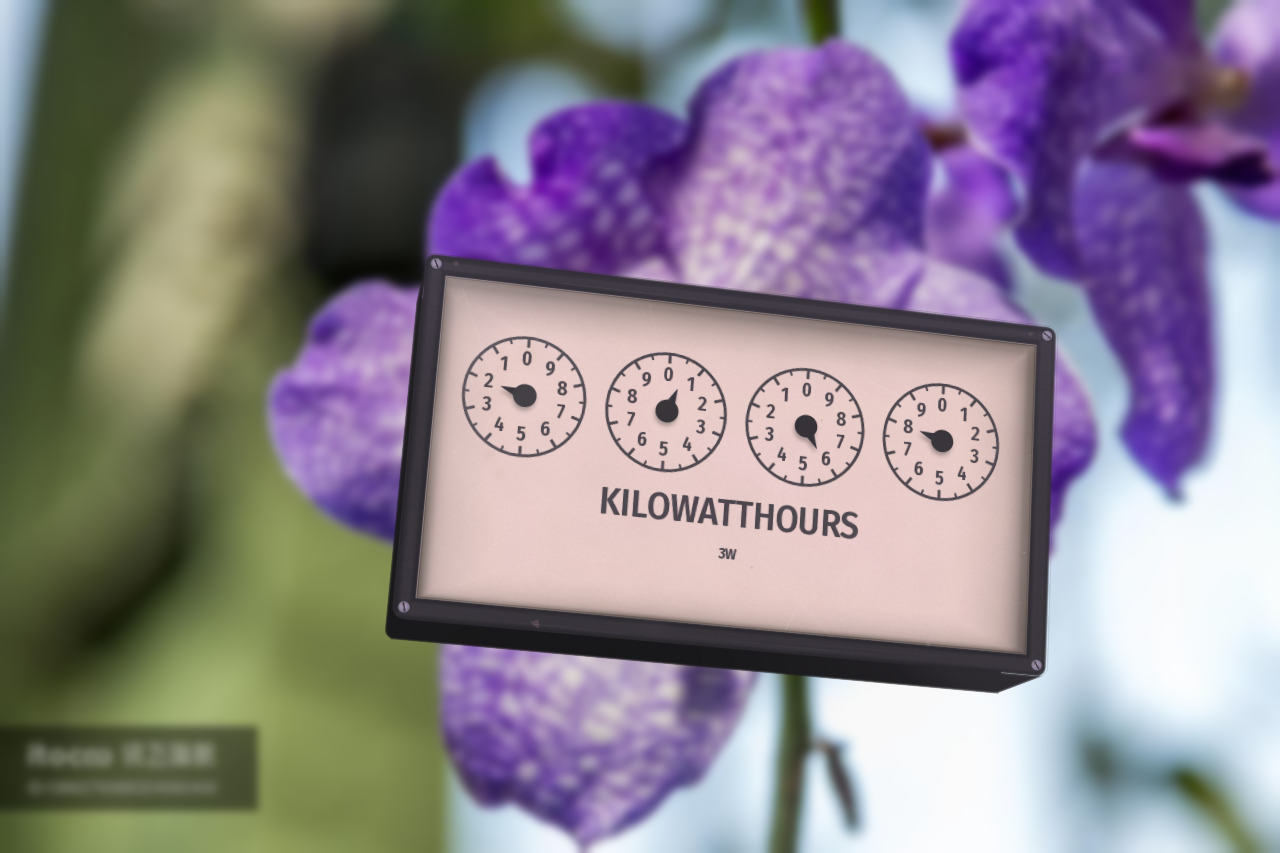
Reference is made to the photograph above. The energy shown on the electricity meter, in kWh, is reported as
2058 kWh
